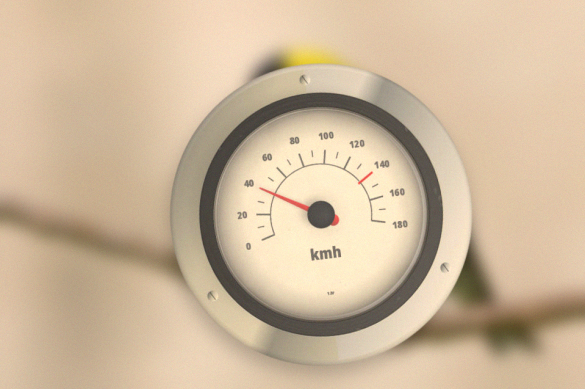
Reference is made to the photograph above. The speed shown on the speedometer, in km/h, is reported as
40 km/h
